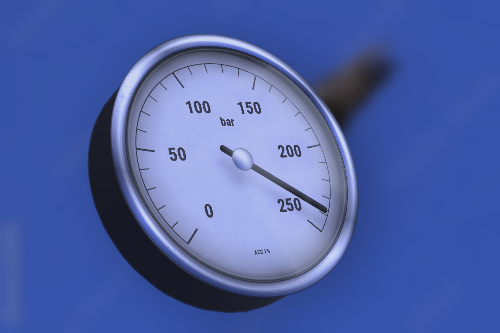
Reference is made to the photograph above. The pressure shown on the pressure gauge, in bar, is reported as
240 bar
